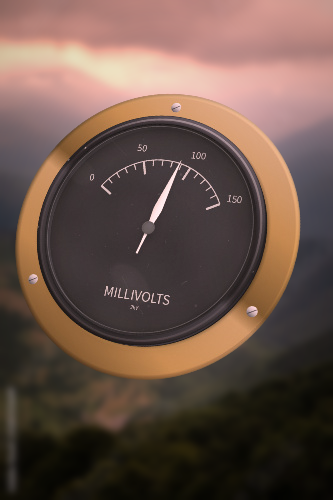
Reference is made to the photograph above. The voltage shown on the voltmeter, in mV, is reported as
90 mV
